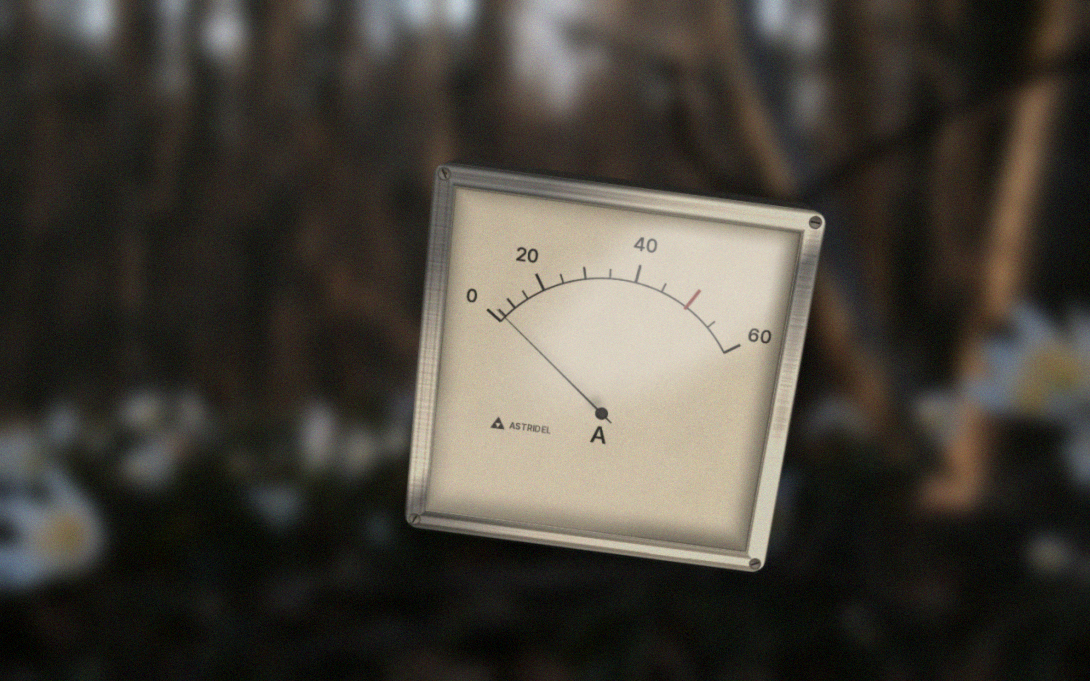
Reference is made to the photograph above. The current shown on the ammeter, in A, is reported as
5 A
